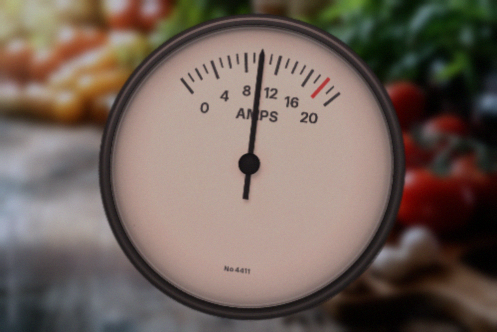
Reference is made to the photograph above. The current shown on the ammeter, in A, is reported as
10 A
